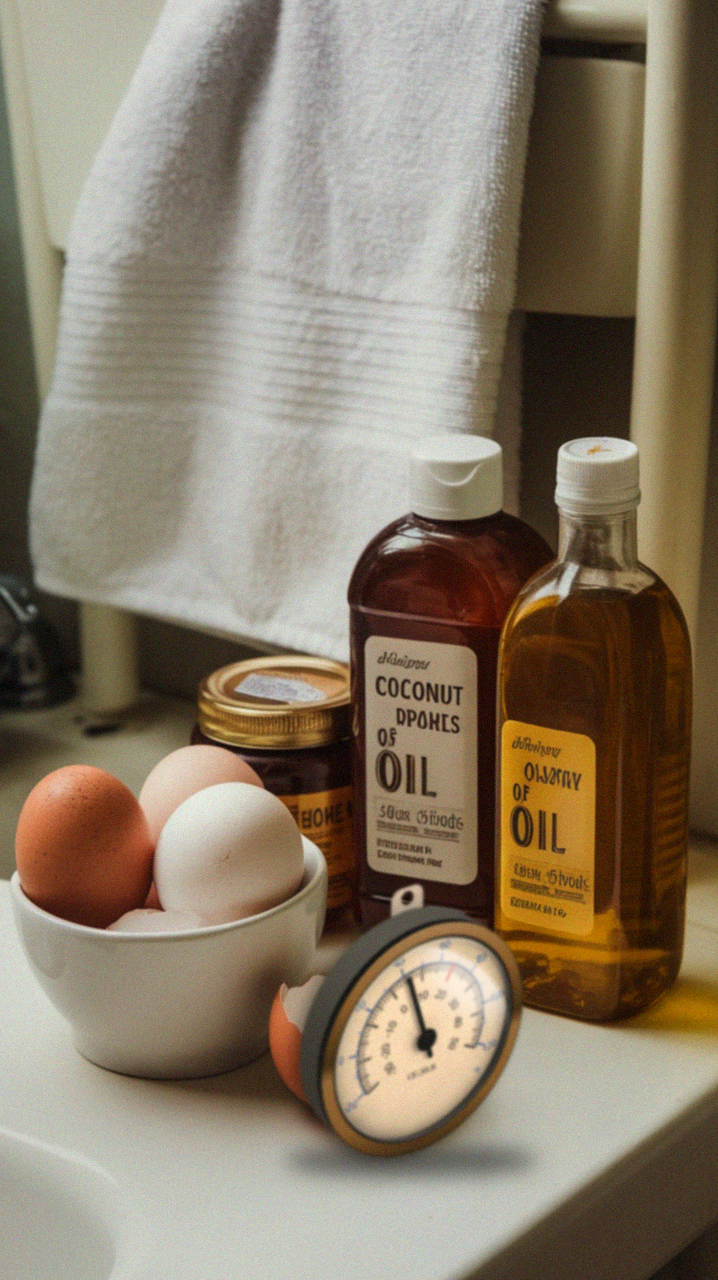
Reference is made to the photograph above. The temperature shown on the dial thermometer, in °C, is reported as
5 °C
